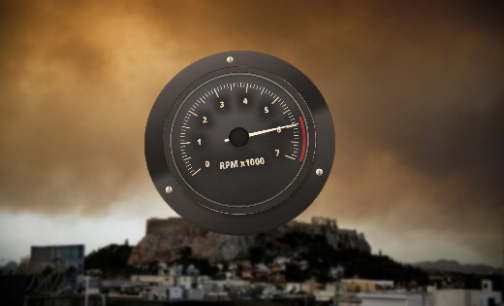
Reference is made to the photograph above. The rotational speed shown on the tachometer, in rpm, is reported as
6000 rpm
